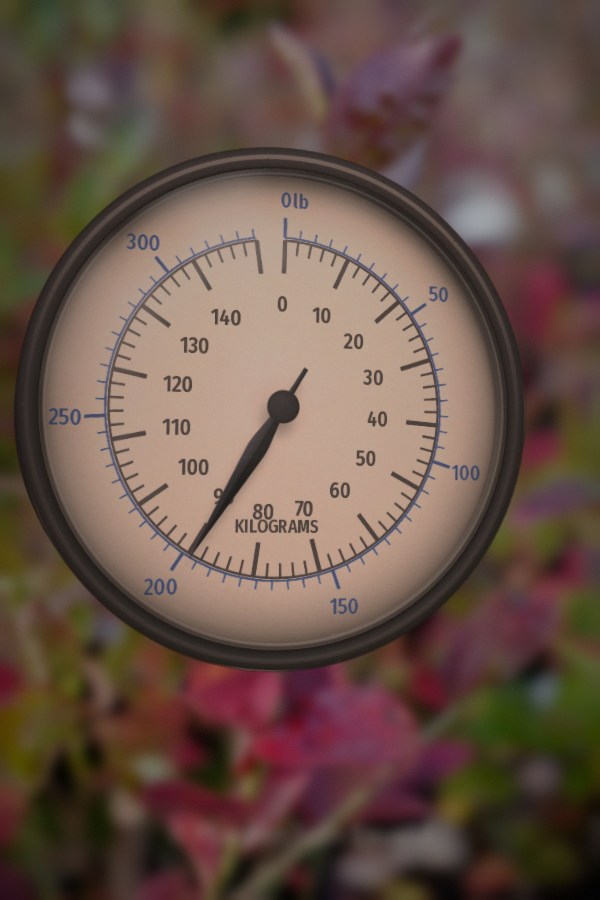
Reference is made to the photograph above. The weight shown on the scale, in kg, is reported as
90 kg
